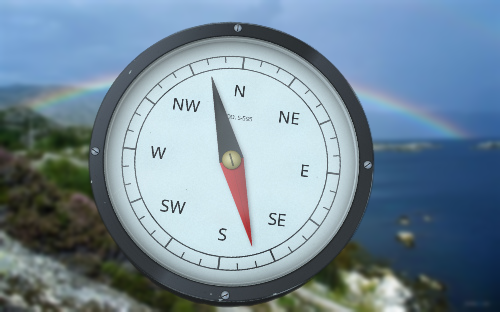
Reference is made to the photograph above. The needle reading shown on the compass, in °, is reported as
160 °
